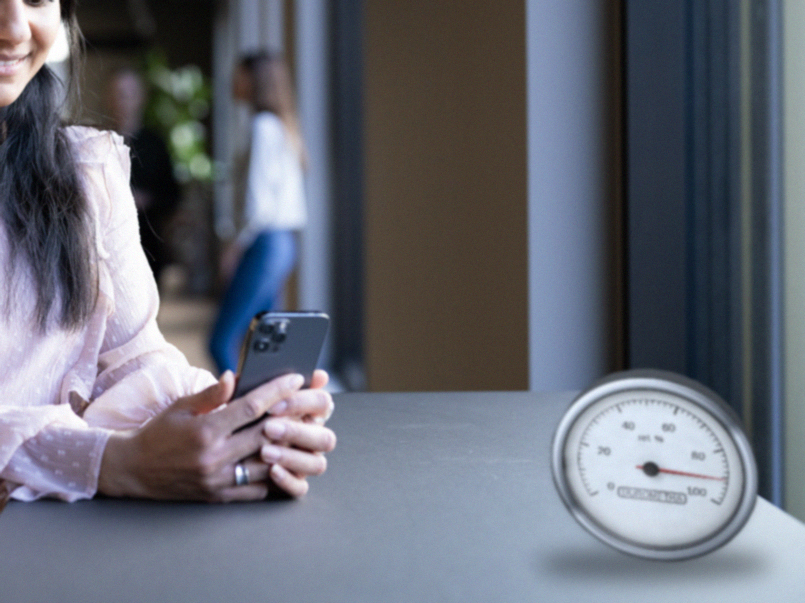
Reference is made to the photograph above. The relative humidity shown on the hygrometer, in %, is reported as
90 %
